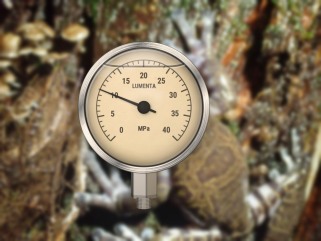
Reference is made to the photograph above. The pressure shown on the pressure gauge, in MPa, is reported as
10 MPa
